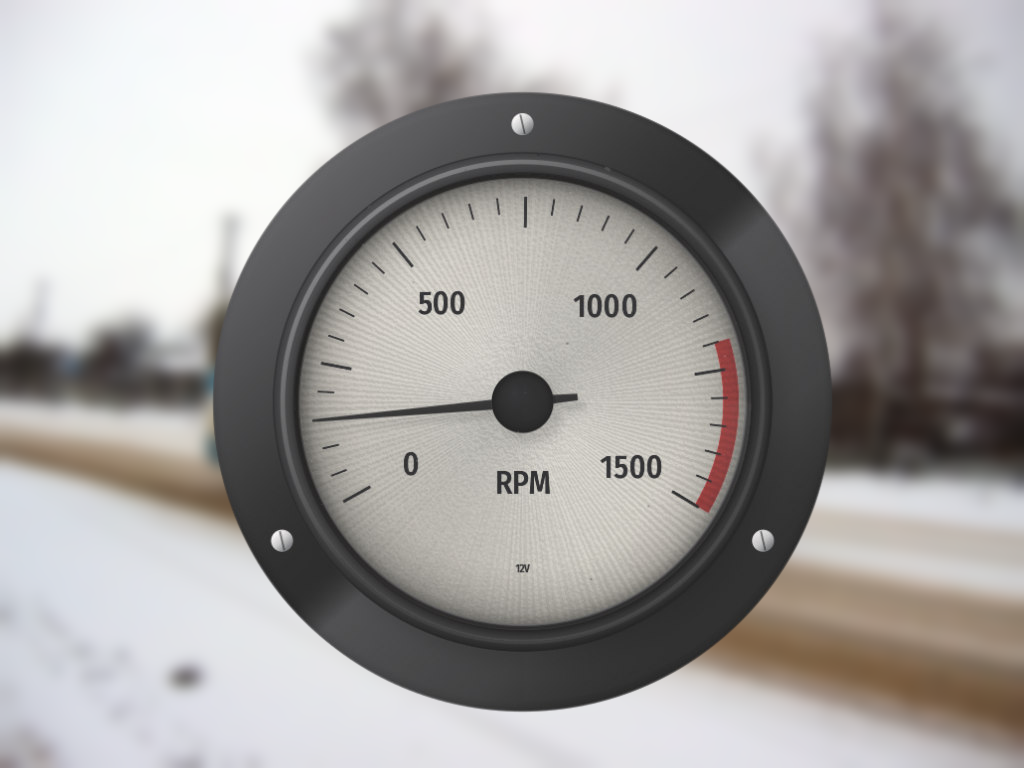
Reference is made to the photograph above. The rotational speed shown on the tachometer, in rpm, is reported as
150 rpm
